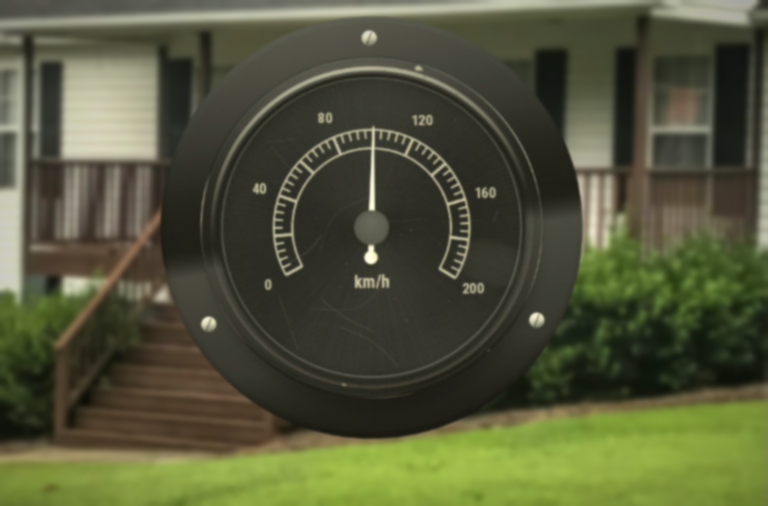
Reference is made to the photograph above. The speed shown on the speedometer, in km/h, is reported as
100 km/h
